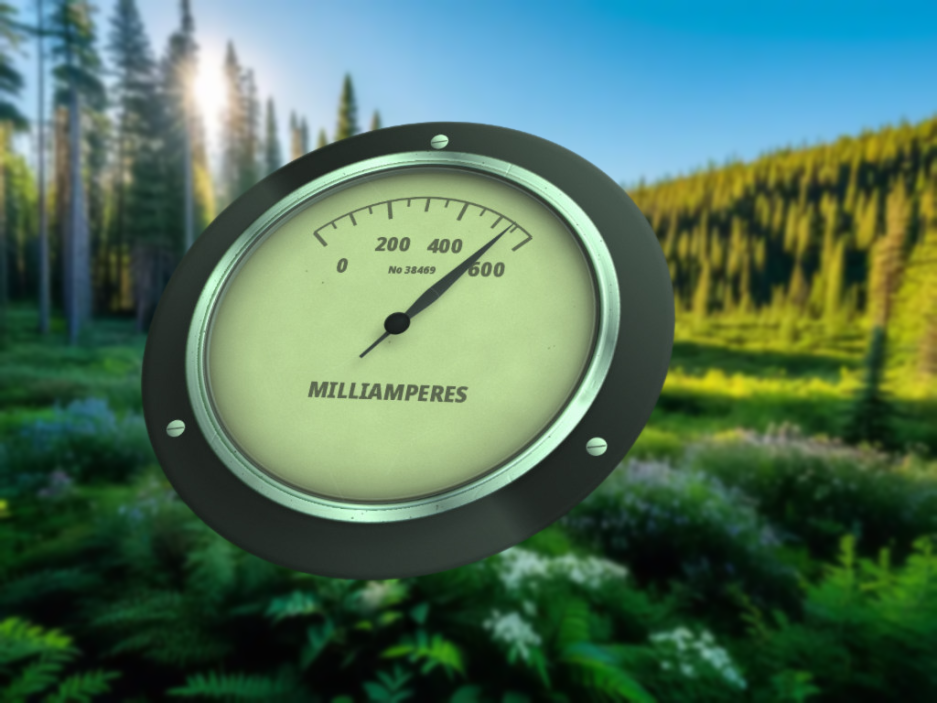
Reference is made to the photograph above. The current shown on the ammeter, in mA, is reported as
550 mA
